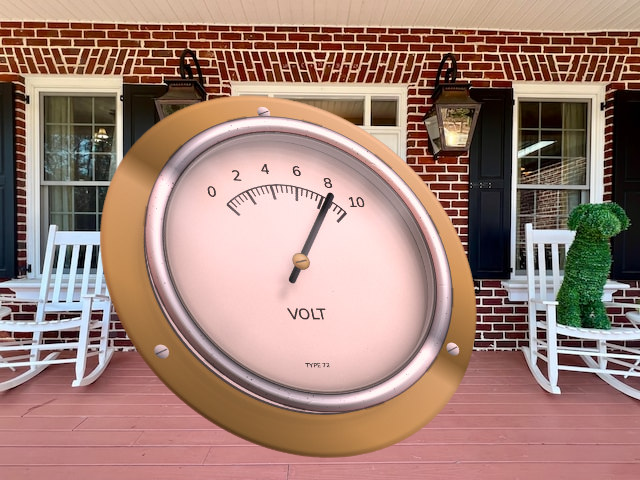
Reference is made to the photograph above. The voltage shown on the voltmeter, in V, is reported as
8.4 V
